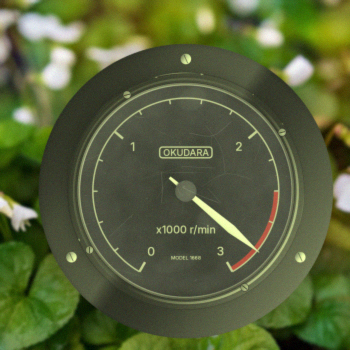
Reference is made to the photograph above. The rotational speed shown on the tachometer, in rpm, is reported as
2800 rpm
